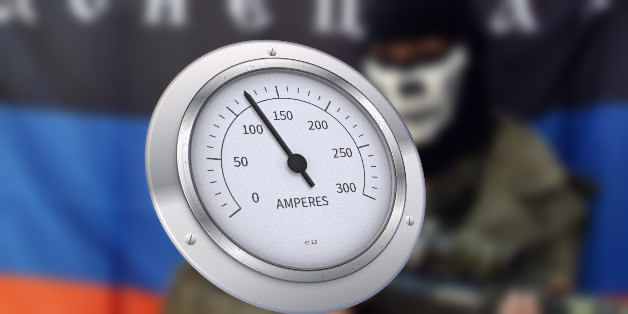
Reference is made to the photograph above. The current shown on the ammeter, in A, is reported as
120 A
